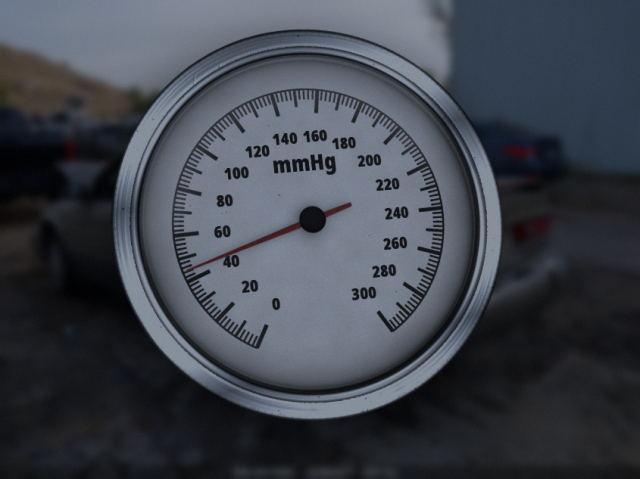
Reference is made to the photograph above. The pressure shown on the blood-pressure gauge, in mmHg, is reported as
44 mmHg
